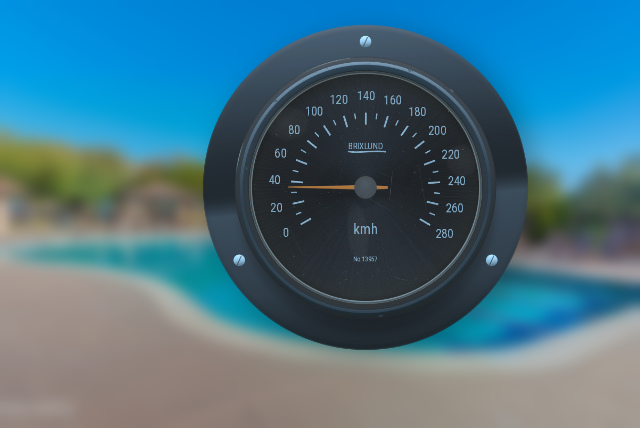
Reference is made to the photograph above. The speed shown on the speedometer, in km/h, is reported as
35 km/h
